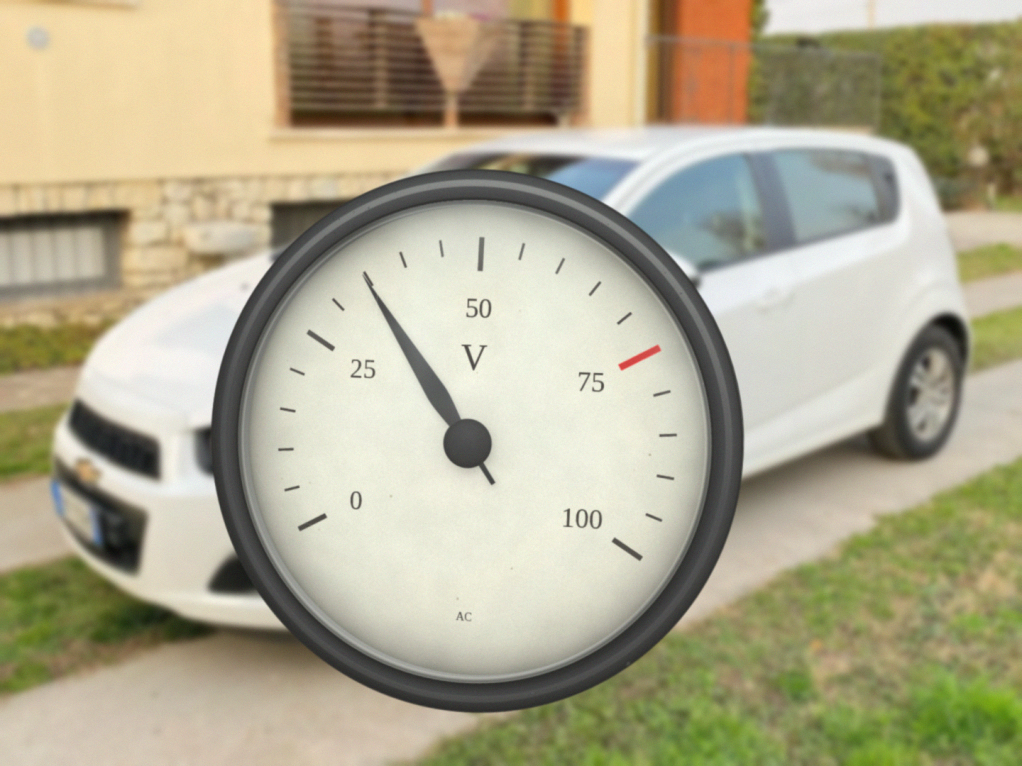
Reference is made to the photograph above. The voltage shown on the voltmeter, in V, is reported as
35 V
